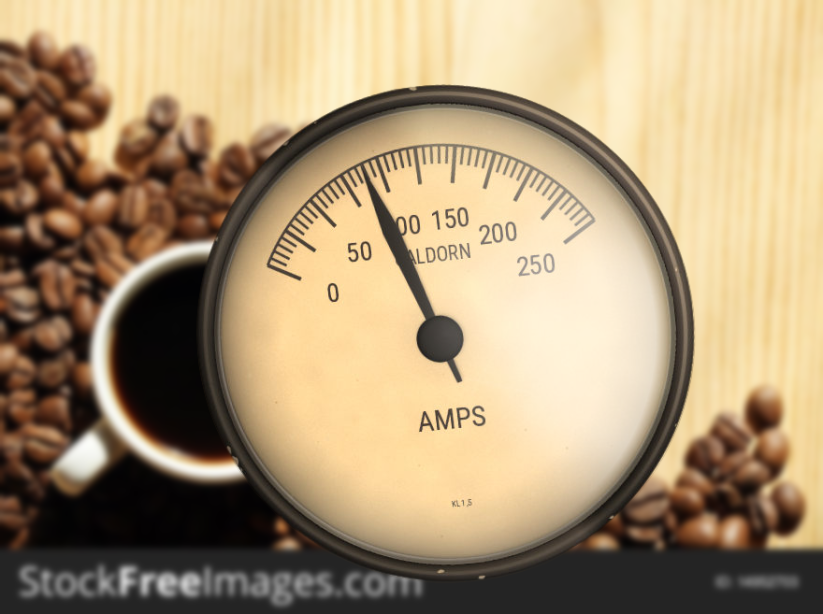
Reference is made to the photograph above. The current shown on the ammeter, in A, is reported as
90 A
